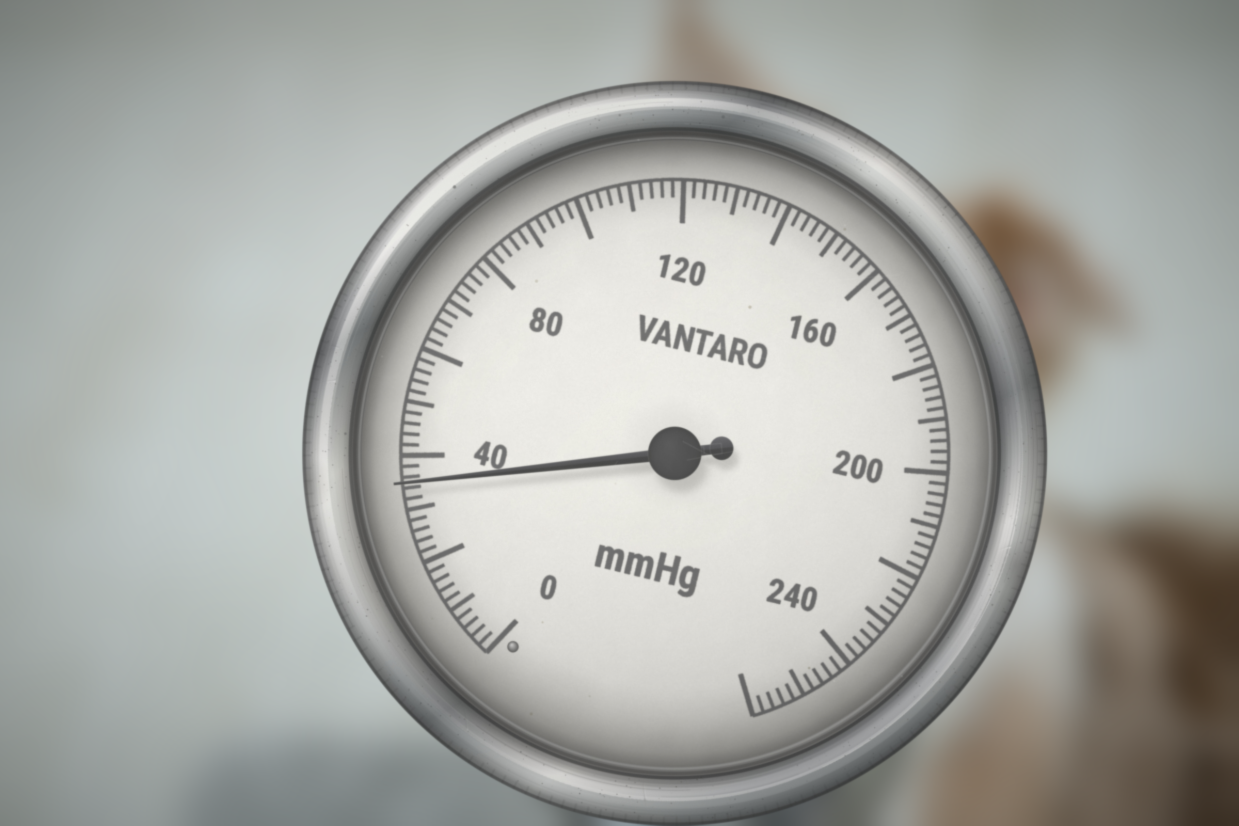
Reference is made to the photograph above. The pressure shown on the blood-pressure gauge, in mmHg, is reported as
35 mmHg
